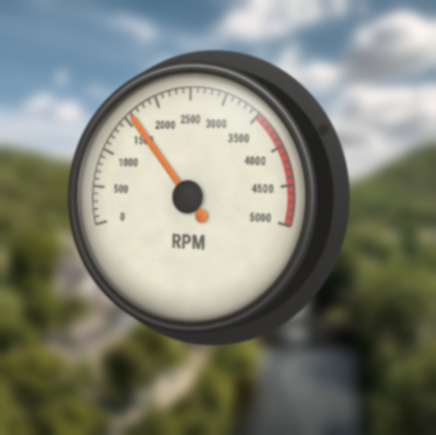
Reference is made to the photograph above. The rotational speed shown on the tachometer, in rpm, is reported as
1600 rpm
